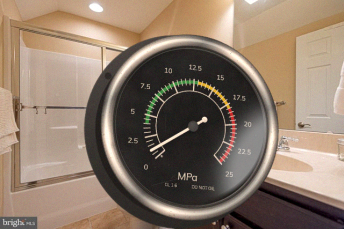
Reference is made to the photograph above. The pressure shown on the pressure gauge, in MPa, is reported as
1 MPa
